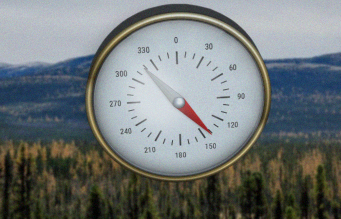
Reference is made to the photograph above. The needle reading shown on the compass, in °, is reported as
140 °
